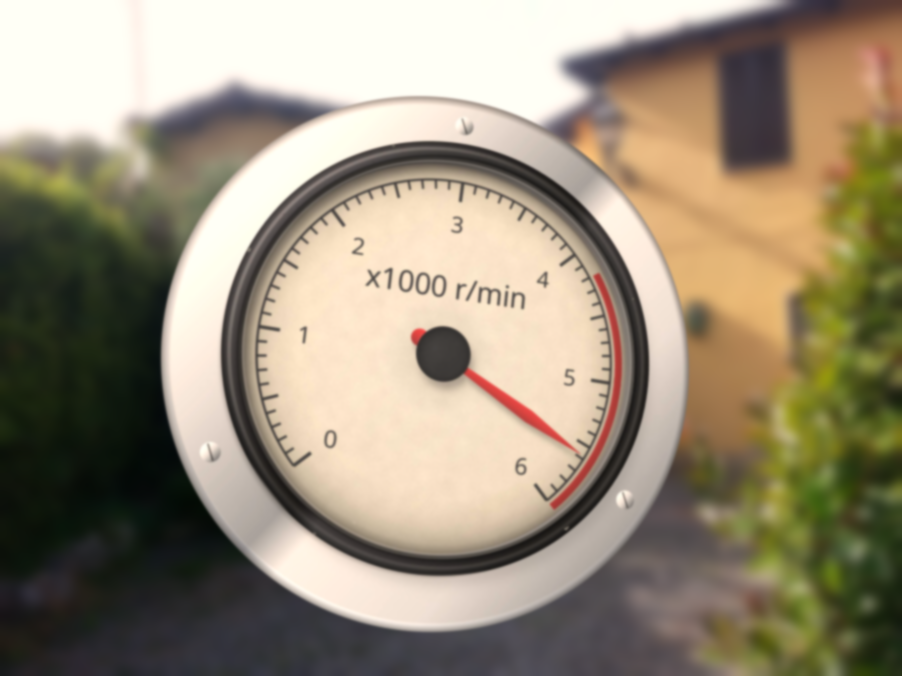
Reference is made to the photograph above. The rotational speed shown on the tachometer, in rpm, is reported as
5600 rpm
